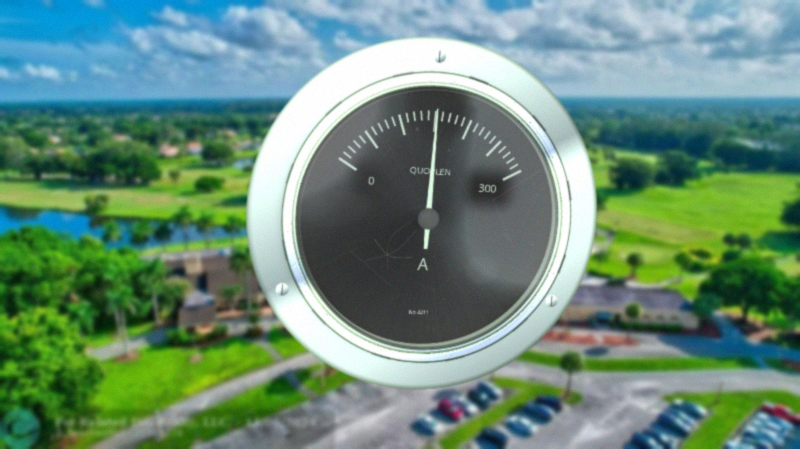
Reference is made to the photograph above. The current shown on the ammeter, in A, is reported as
150 A
